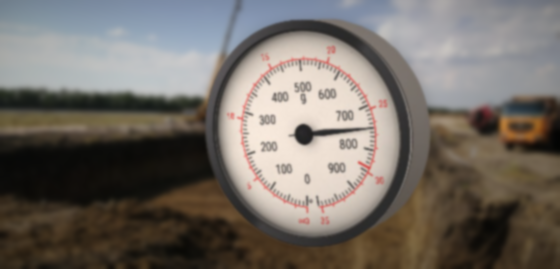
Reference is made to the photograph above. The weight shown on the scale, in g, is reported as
750 g
